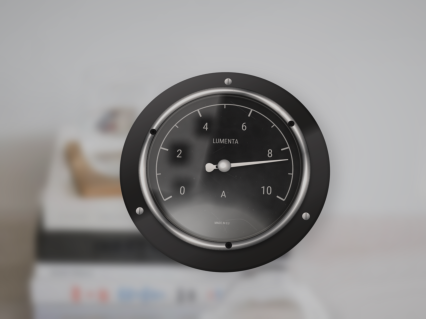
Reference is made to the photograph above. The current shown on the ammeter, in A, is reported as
8.5 A
